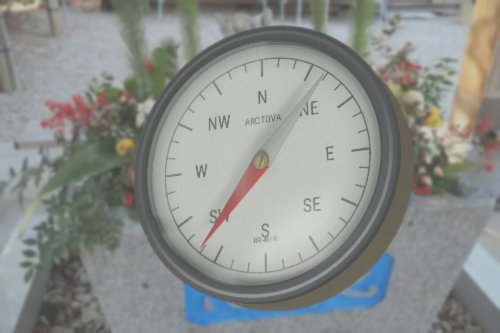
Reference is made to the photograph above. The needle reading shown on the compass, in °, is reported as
220 °
